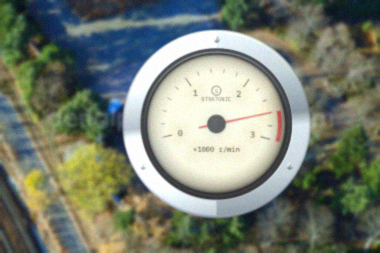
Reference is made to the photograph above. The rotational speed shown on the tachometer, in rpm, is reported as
2600 rpm
